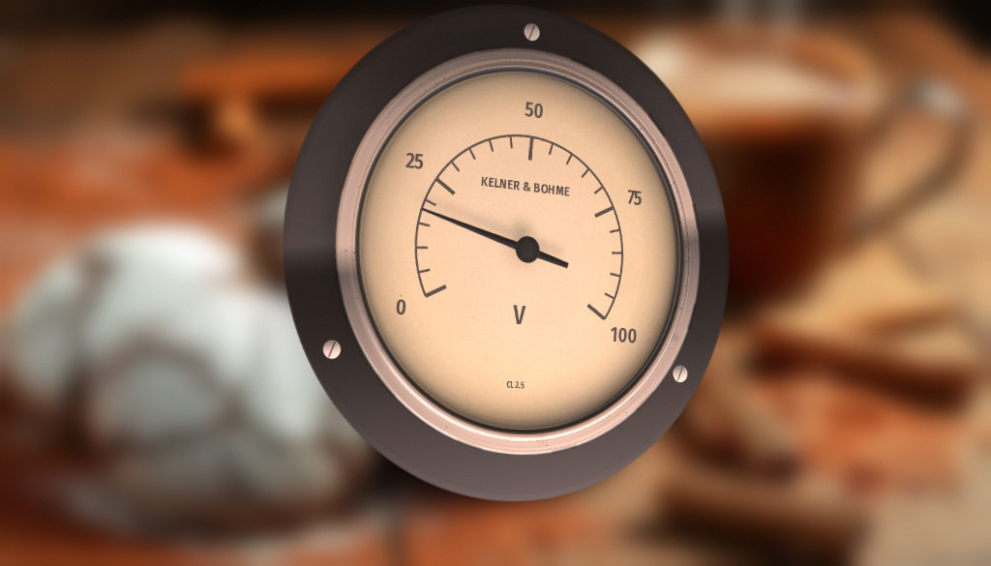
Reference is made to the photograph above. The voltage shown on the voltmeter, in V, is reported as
17.5 V
